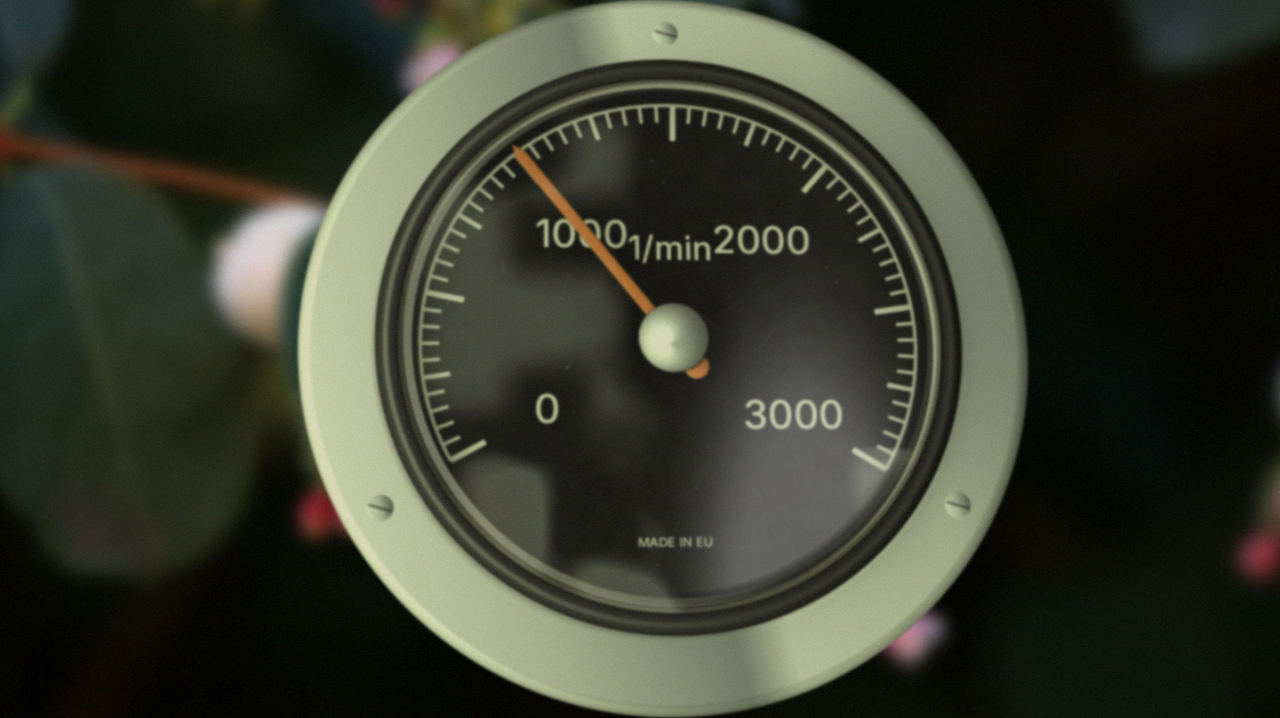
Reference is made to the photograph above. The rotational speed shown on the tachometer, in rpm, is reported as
1000 rpm
